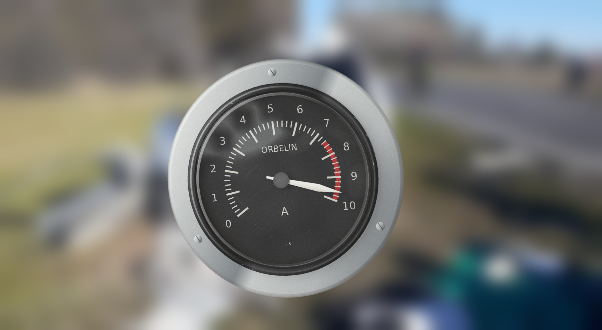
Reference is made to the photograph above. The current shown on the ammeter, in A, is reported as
9.6 A
